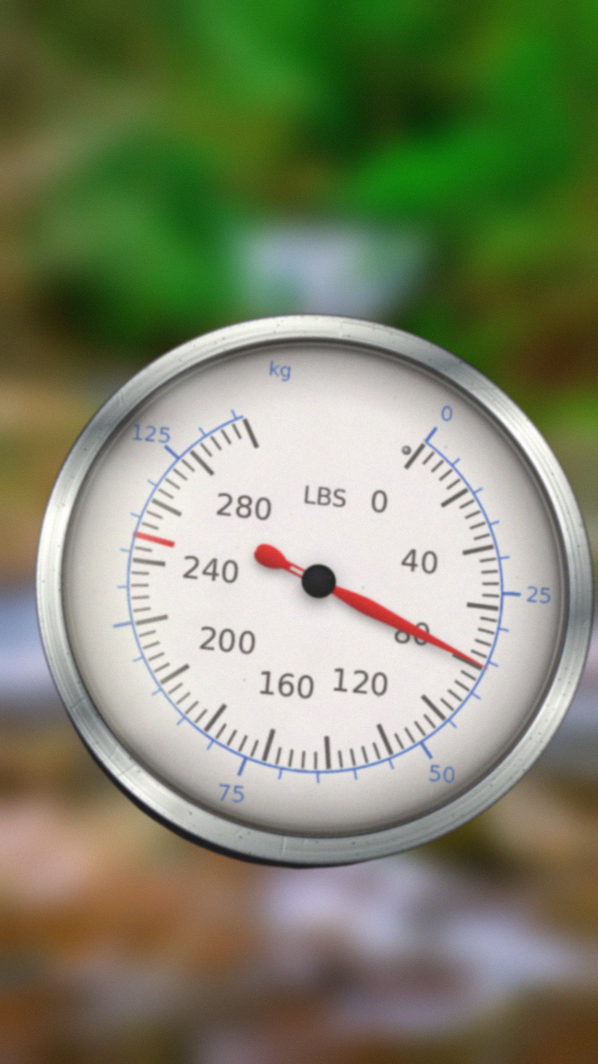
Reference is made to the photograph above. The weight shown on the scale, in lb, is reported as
80 lb
